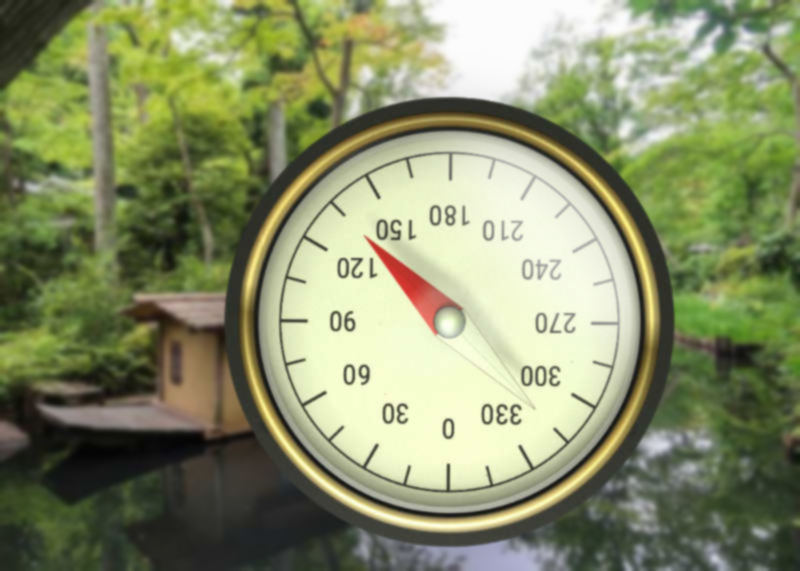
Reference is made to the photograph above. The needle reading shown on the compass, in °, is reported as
135 °
